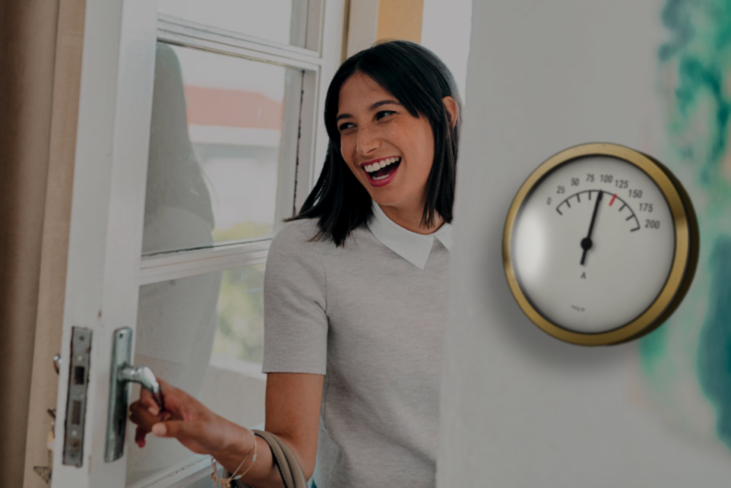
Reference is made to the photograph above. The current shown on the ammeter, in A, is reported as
100 A
